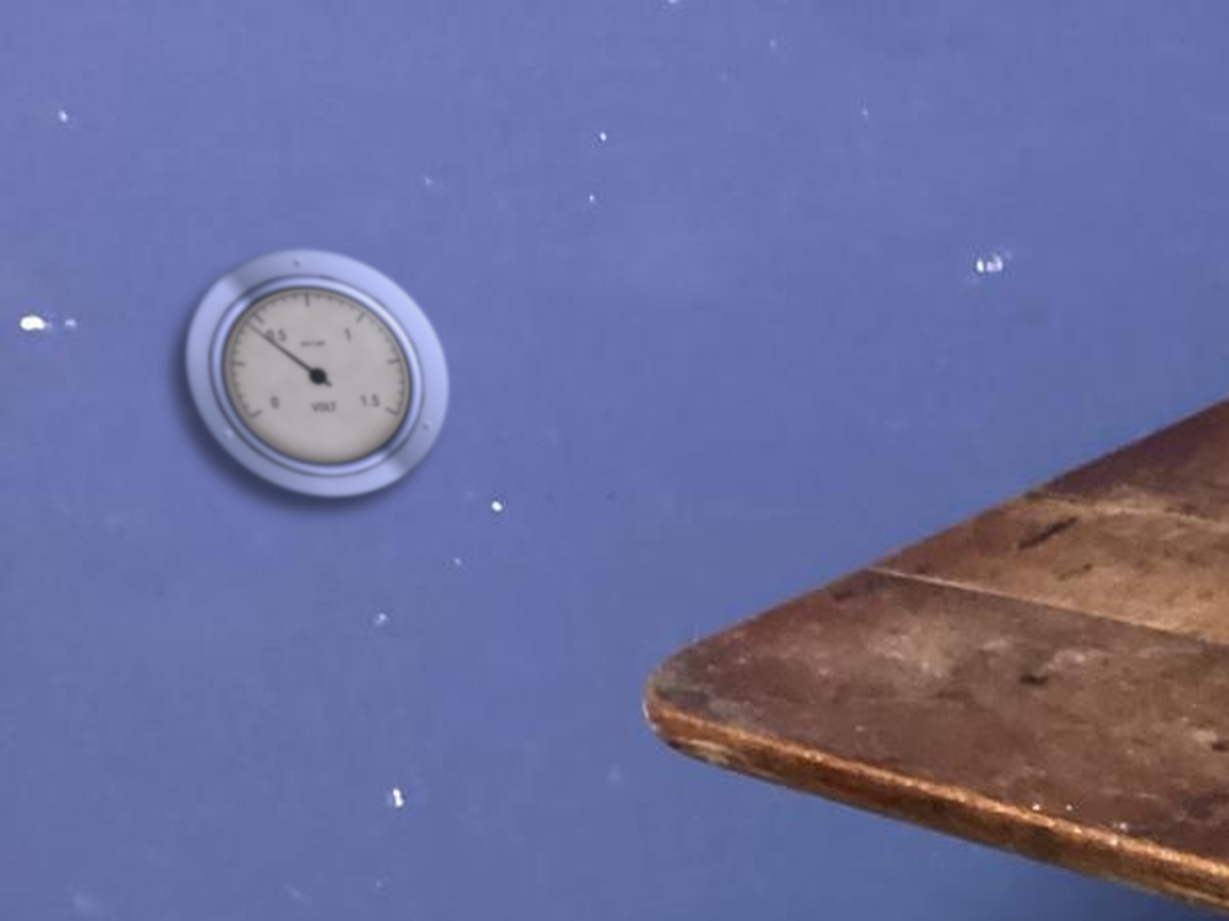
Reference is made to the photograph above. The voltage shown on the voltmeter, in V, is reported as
0.45 V
